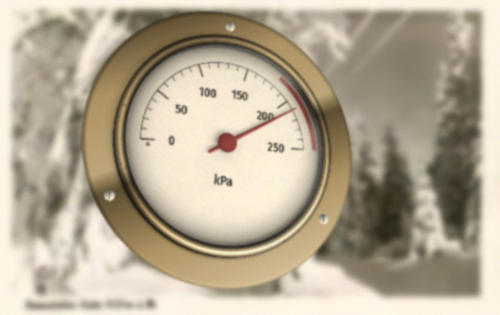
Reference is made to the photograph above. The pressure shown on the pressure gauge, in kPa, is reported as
210 kPa
